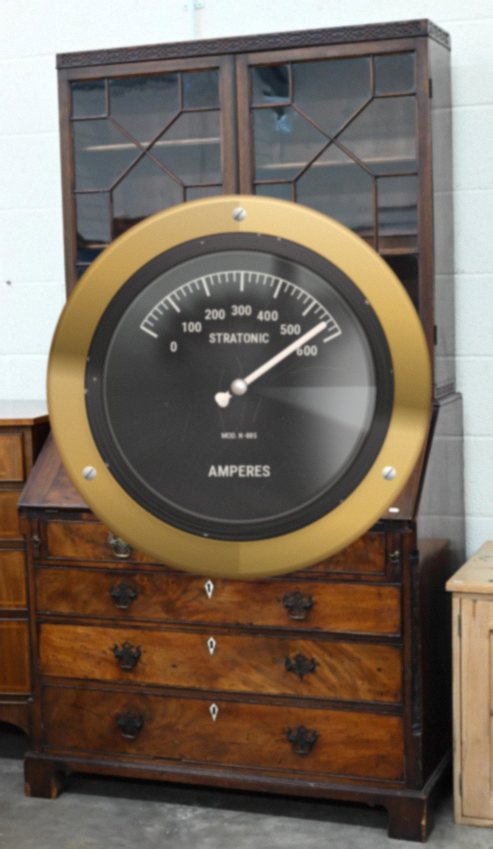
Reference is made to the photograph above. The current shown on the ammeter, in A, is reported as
560 A
